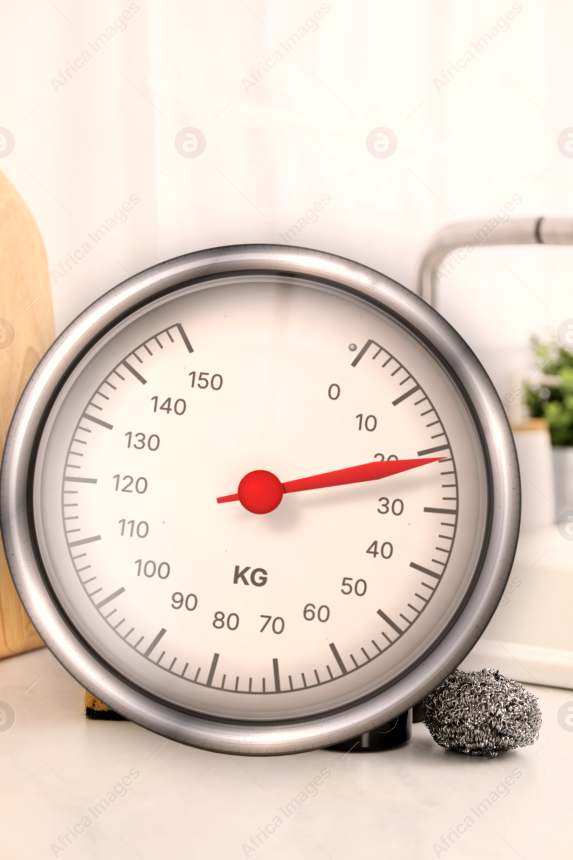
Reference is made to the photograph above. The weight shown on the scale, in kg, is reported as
22 kg
